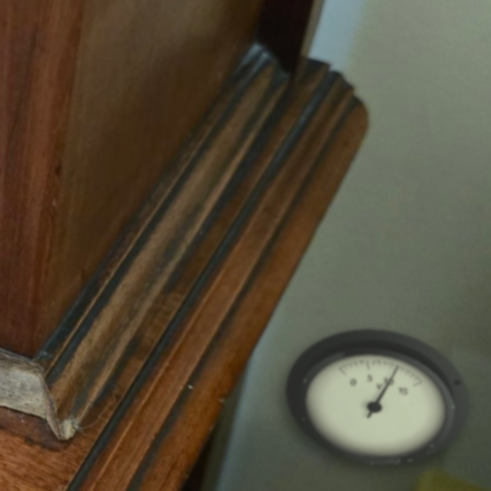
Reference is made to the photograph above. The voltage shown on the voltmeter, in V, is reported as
10 V
